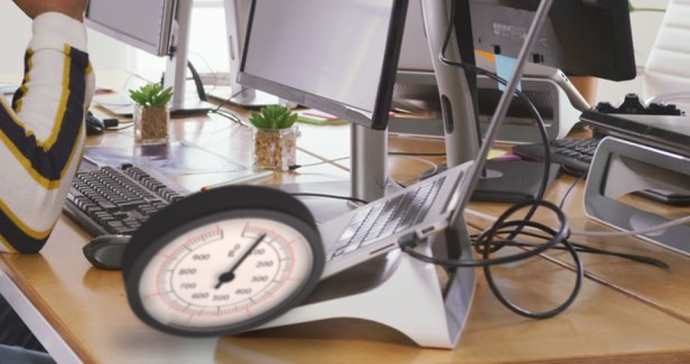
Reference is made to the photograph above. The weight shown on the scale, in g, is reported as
50 g
